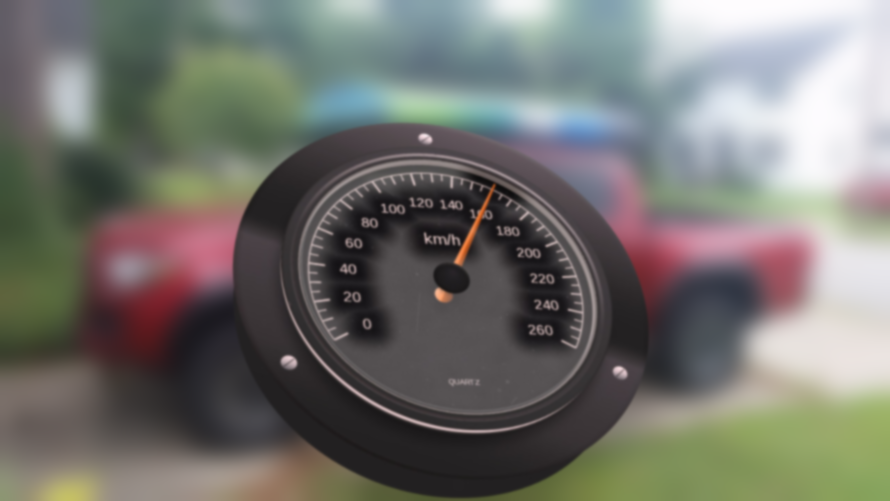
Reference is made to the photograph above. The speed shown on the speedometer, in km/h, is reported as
160 km/h
